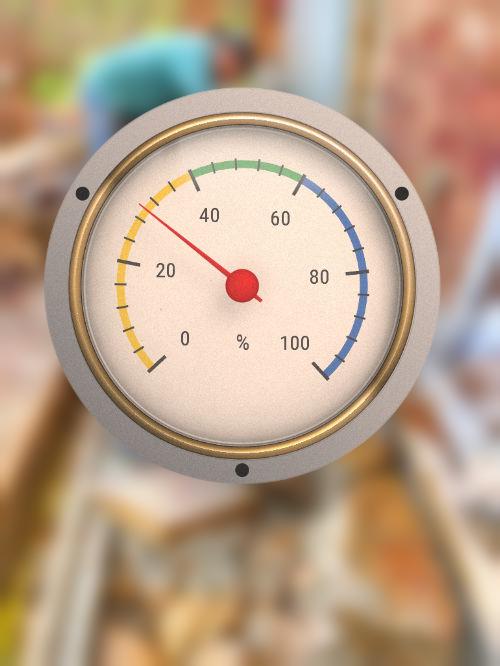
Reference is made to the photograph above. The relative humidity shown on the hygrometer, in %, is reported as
30 %
